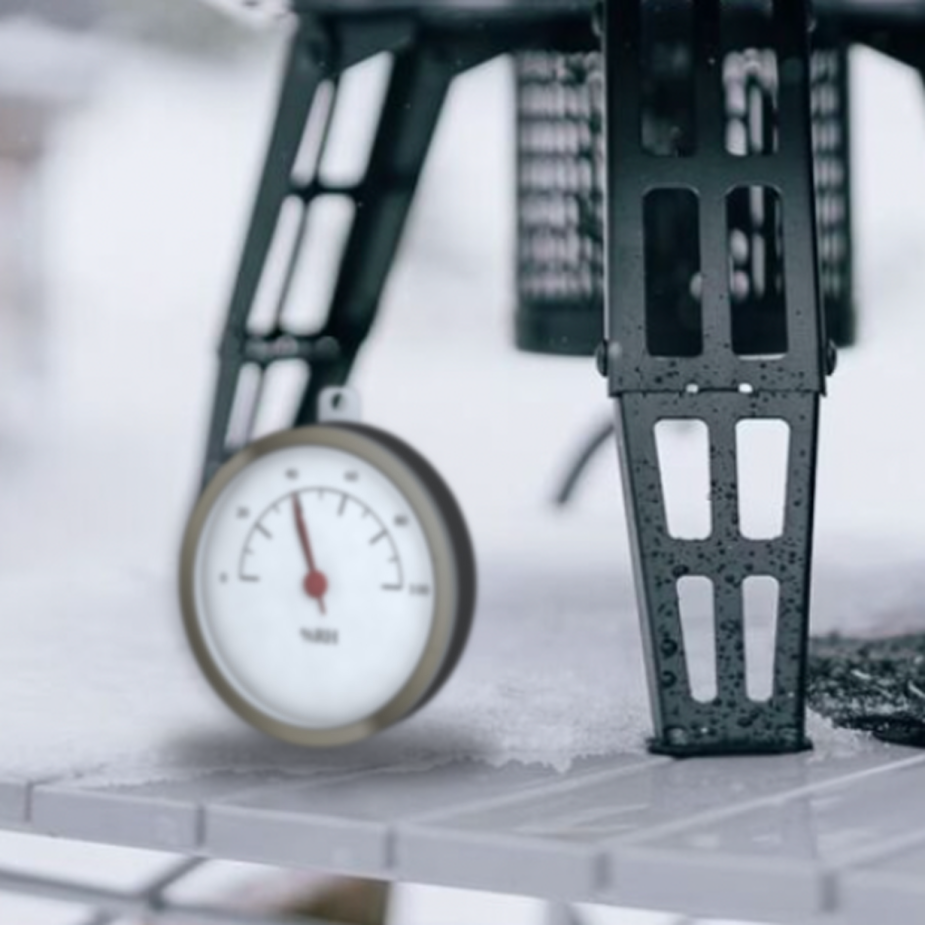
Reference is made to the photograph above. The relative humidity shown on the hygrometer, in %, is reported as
40 %
